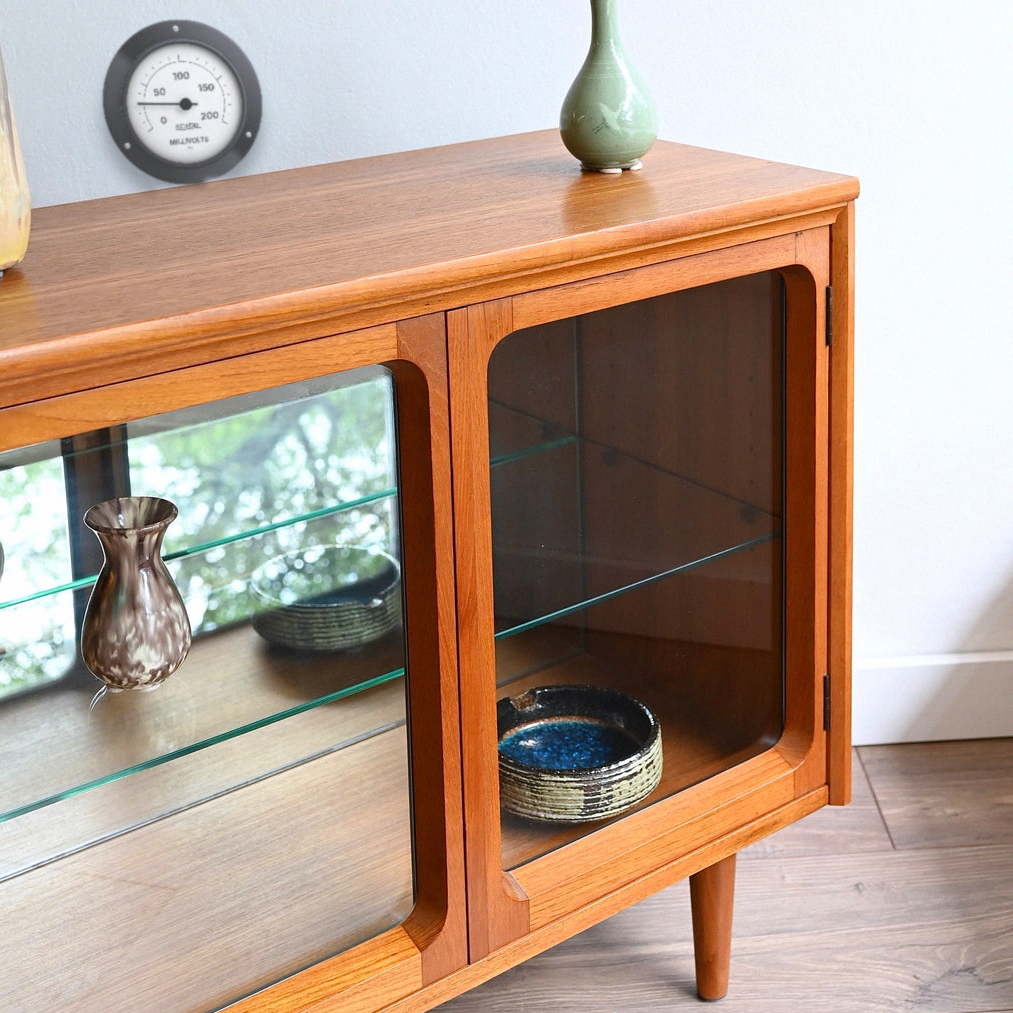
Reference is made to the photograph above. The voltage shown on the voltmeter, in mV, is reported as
30 mV
